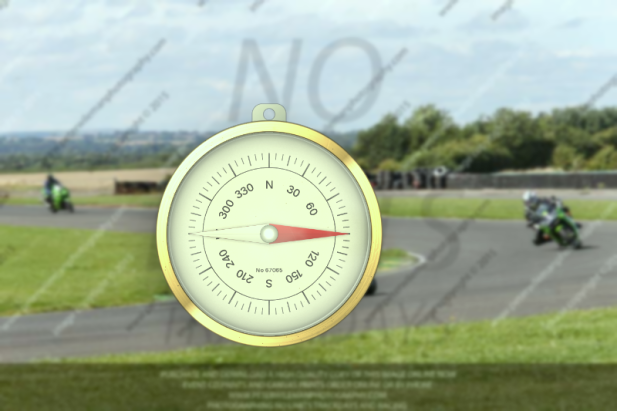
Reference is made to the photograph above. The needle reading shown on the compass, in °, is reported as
90 °
